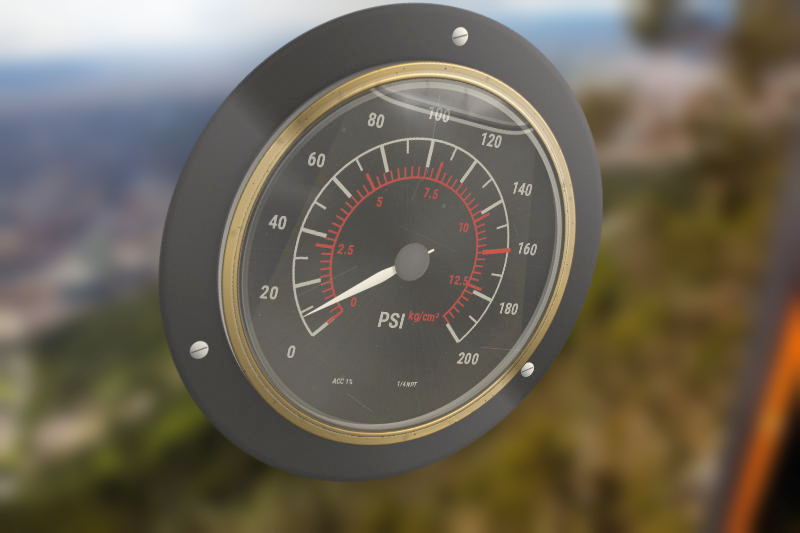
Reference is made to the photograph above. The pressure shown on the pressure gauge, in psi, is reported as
10 psi
